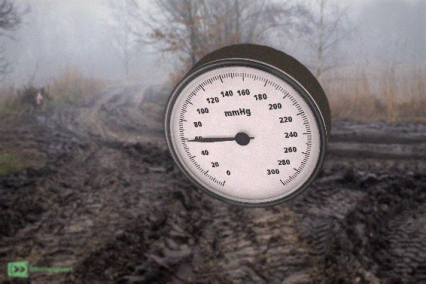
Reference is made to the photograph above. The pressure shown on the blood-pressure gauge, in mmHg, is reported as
60 mmHg
